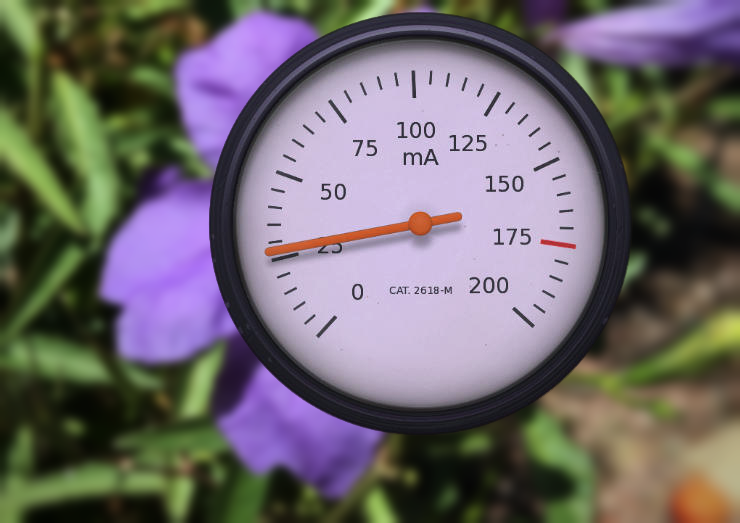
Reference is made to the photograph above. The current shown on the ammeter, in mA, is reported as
27.5 mA
